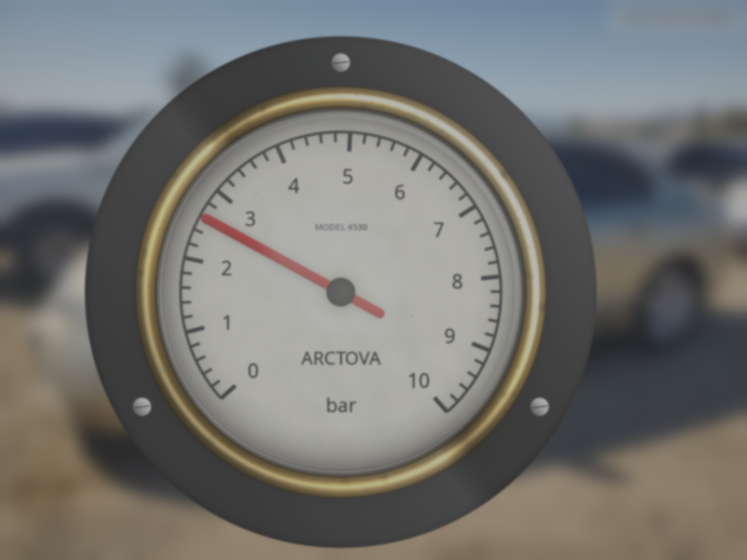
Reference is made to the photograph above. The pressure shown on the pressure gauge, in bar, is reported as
2.6 bar
